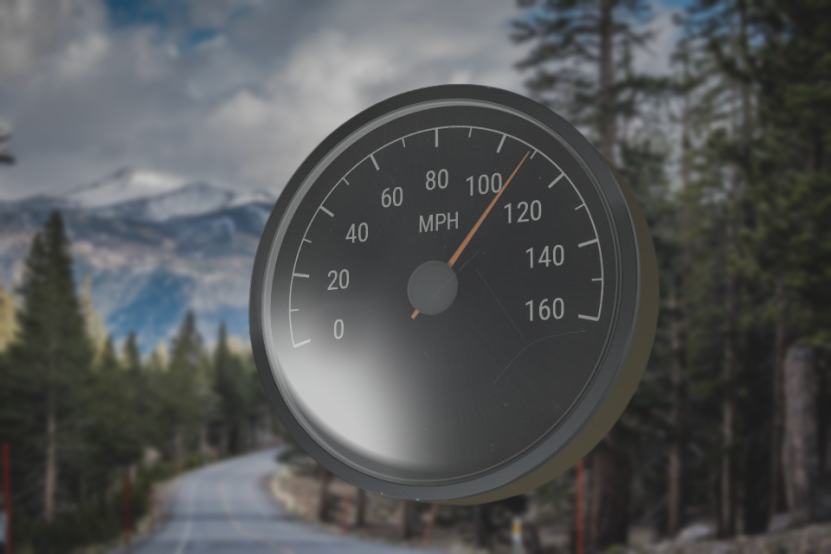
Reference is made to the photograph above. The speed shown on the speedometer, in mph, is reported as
110 mph
